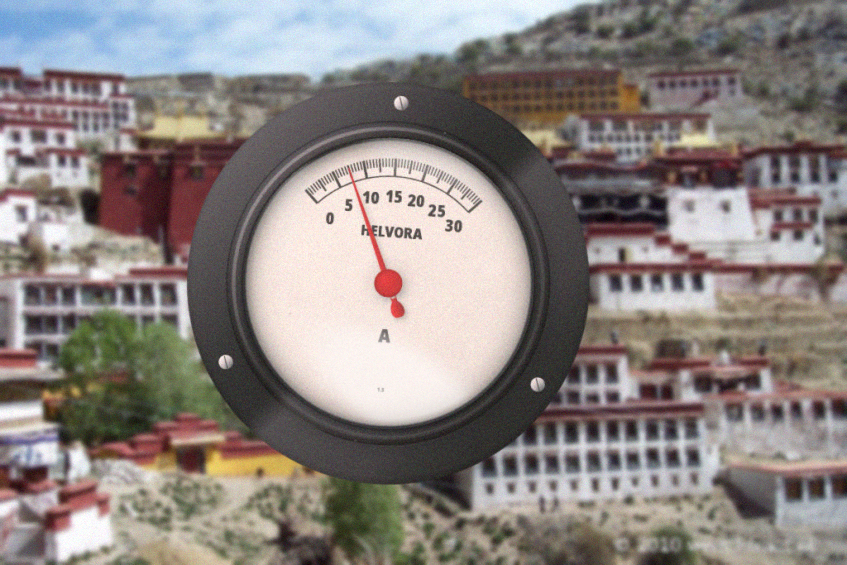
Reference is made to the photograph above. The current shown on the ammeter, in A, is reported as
7.5 A
